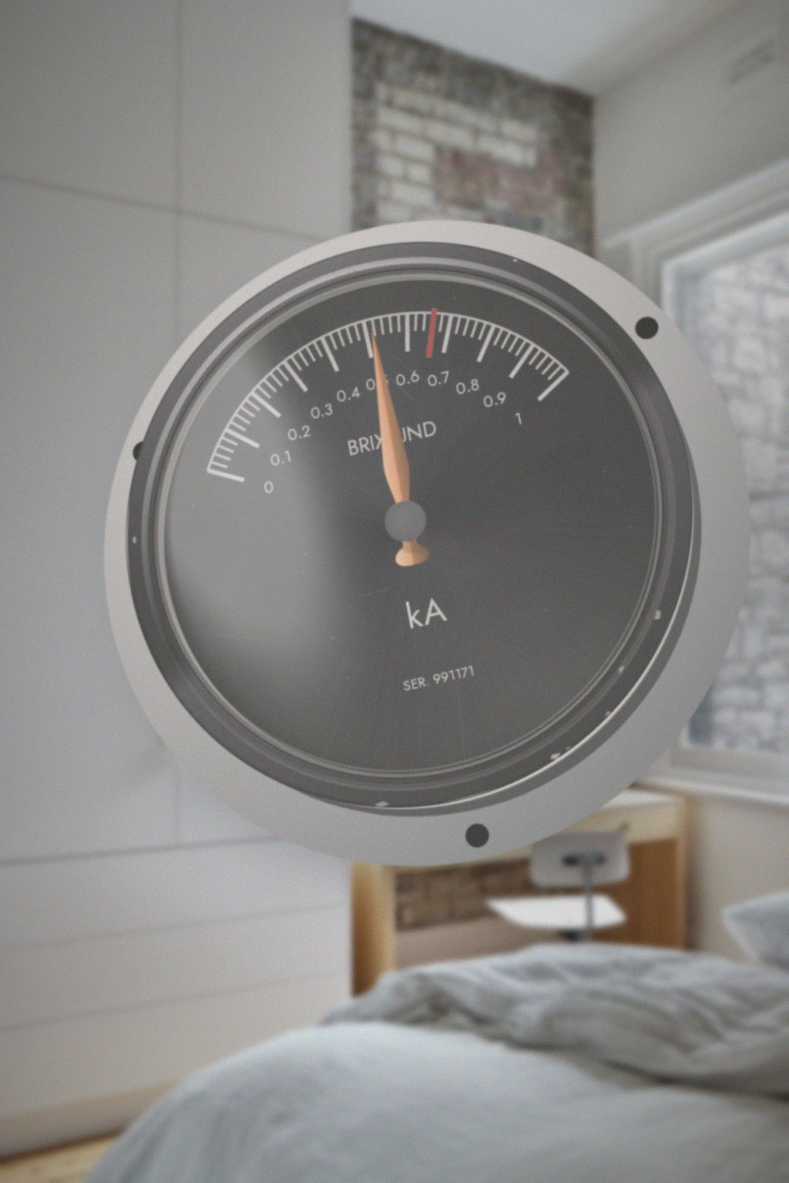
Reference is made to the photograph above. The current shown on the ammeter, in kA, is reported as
0.52 kA
